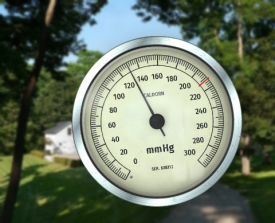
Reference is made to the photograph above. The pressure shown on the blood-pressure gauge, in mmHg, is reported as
130 mmHg
